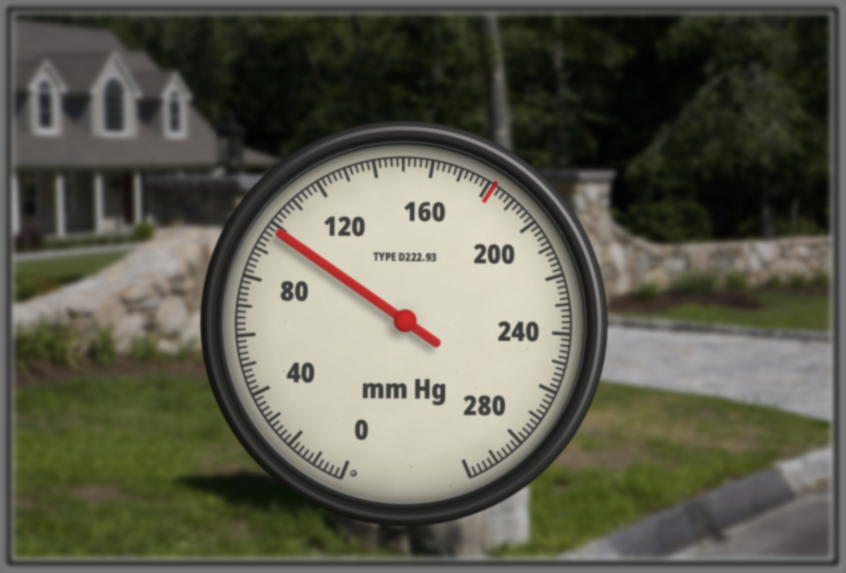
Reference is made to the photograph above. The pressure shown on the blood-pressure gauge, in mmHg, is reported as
98 mmHg
